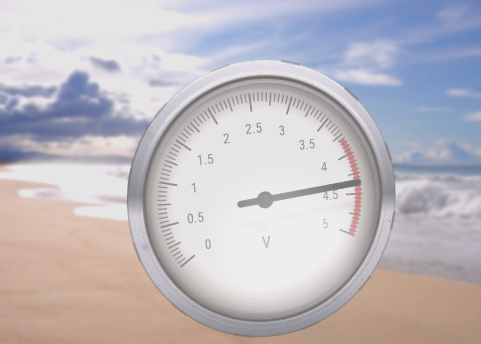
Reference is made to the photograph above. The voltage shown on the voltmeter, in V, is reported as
4.35 V
